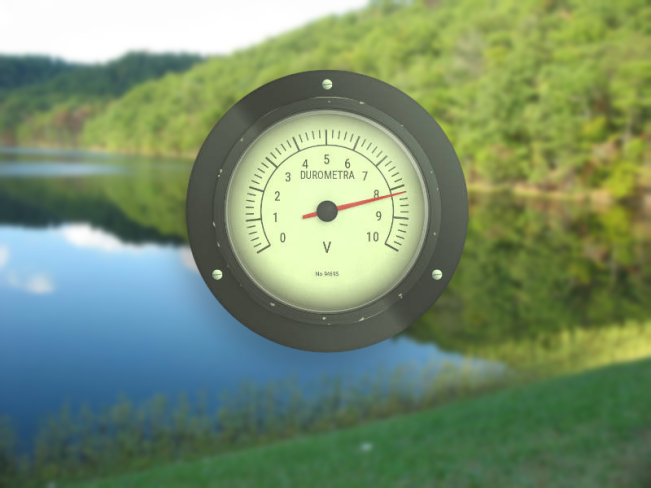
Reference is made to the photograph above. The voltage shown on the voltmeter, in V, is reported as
8.2 V
